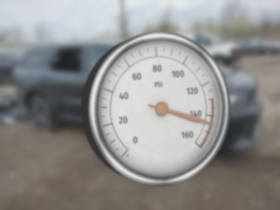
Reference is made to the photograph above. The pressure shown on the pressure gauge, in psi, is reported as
145 psi
